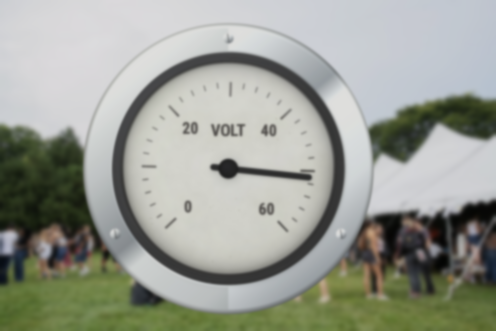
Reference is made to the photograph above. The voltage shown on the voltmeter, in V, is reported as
51 V
